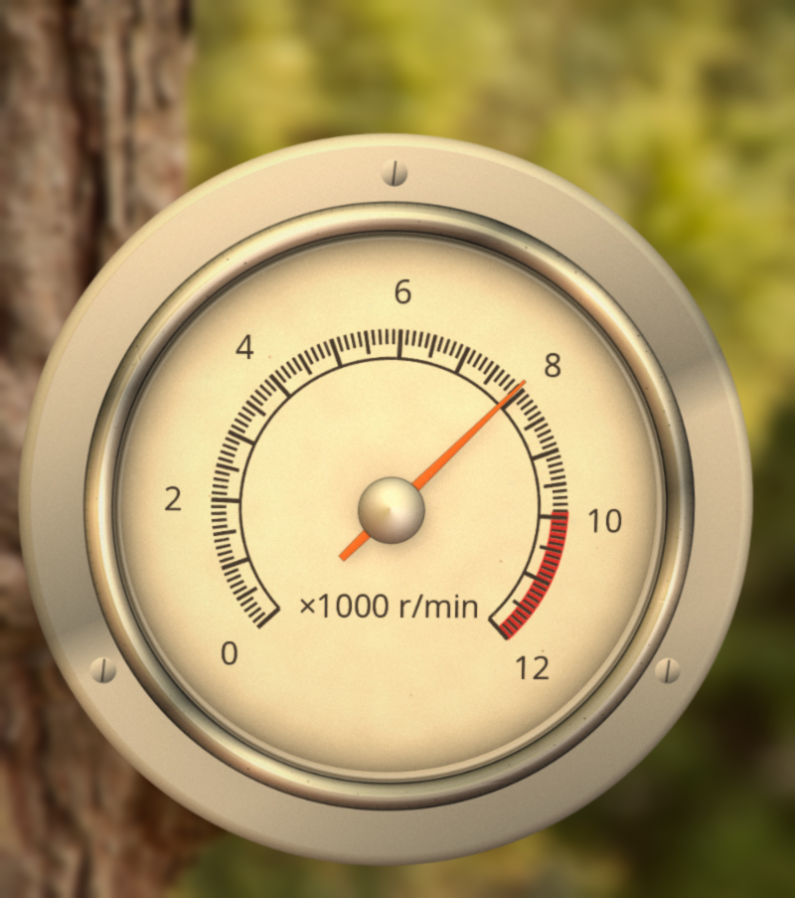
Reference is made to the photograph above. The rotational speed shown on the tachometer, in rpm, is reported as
7900 rpm
